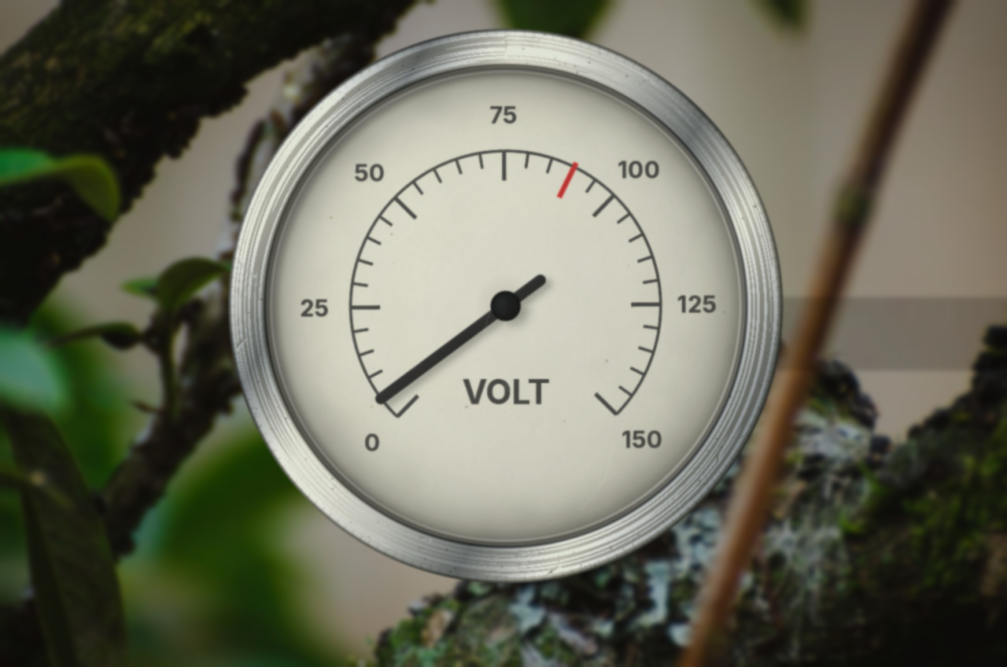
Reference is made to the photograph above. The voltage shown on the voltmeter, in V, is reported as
5 V
